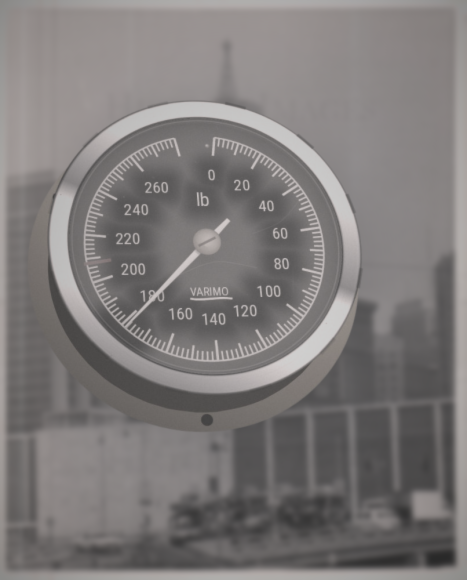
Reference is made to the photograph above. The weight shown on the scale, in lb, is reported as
178 lb
